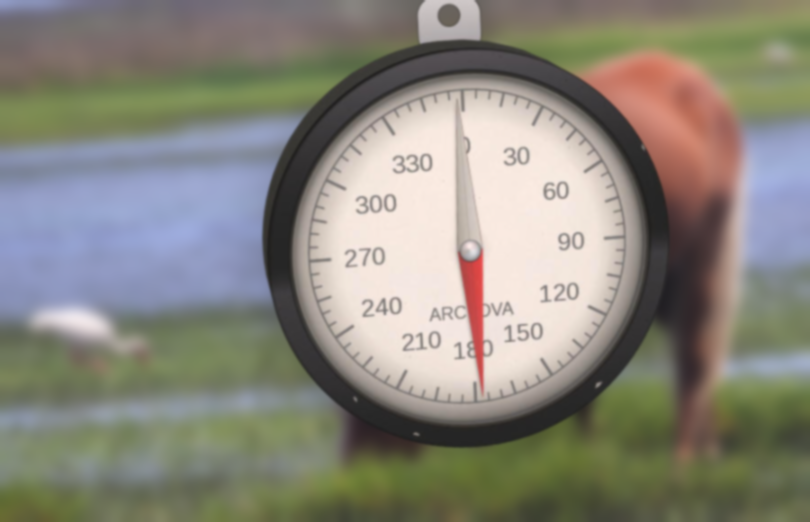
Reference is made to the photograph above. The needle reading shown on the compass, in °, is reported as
177.5 °
